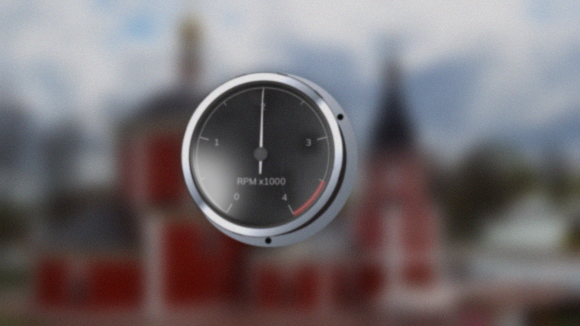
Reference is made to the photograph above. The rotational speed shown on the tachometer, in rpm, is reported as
2000 rpm
